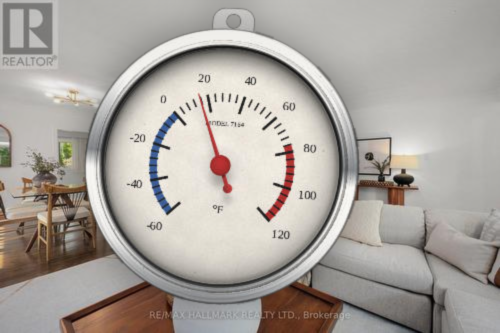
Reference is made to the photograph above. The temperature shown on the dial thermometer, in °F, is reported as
16 °F
